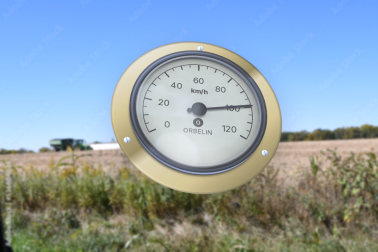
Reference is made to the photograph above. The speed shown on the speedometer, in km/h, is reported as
100 km/h
